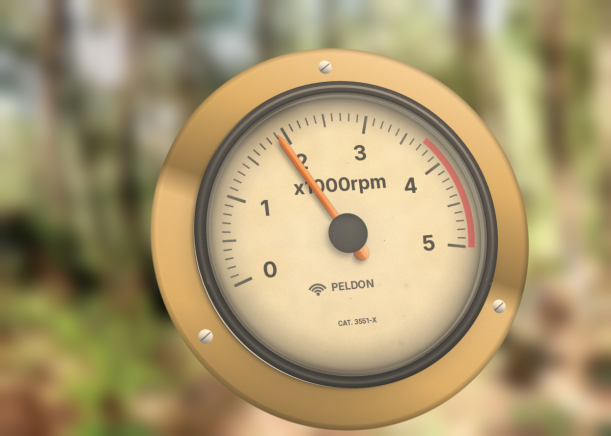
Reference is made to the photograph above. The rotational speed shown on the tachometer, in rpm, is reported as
1900 rpm
